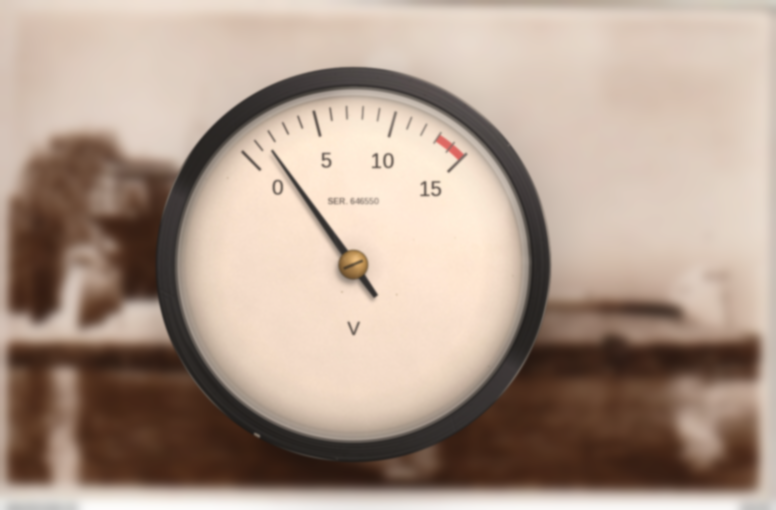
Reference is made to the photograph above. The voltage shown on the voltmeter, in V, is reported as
1.5 V
